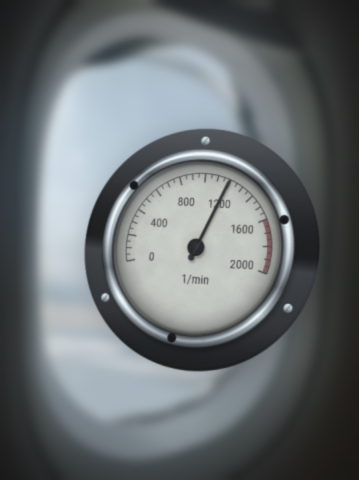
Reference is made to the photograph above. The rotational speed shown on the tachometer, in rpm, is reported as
1200 rpm
